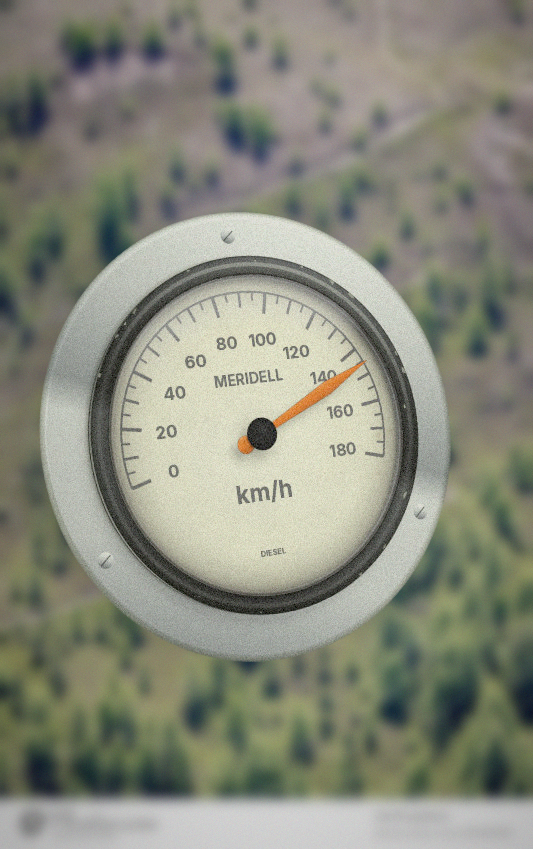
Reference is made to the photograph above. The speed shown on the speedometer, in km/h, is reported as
145 km/h
